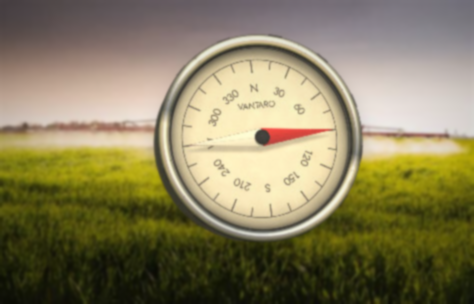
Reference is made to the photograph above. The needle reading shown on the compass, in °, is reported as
90 °
